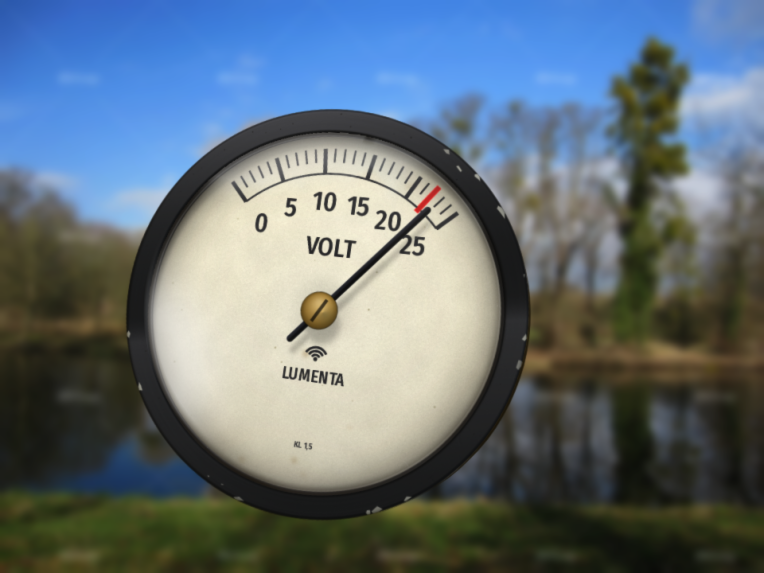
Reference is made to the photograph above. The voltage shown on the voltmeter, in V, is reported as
23 V
